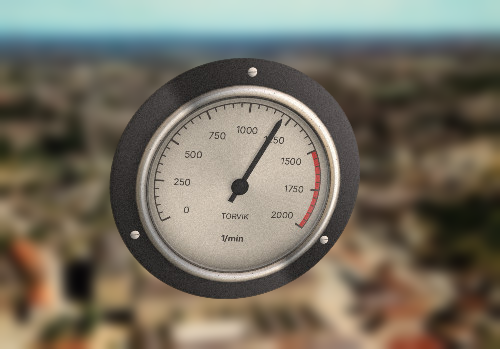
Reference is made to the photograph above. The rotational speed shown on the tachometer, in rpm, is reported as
1200 rpm
